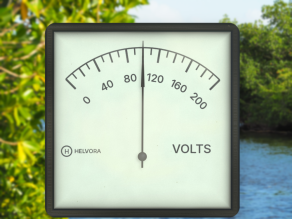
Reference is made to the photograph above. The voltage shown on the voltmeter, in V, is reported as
100 V
